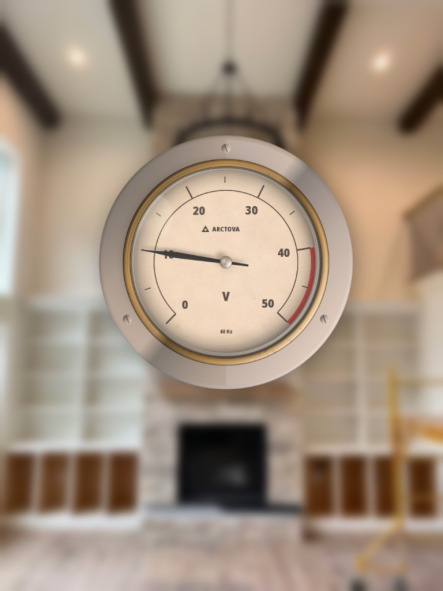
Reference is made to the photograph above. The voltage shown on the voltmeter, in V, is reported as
10 V
